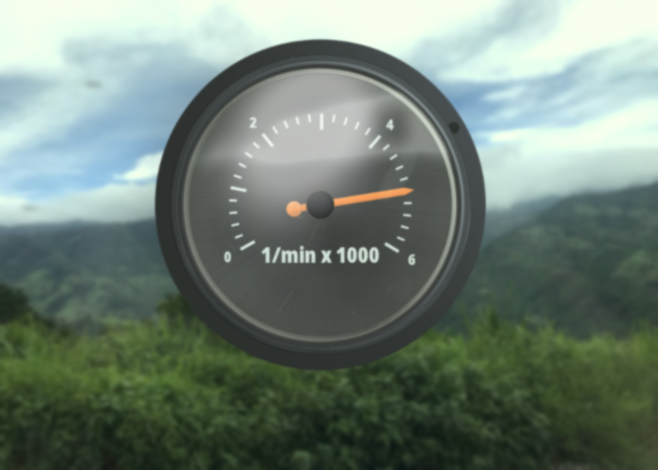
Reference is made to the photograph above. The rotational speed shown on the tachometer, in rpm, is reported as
5000 rpm
